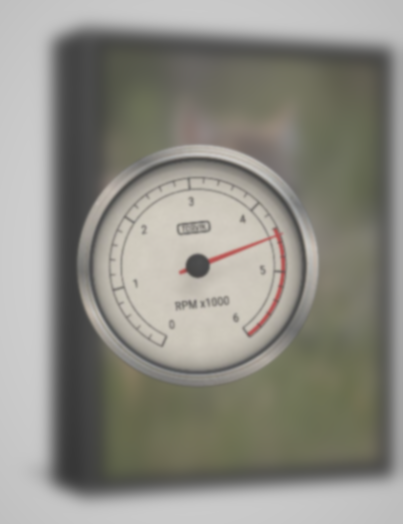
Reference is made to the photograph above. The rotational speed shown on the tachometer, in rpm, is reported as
4500 rpm
